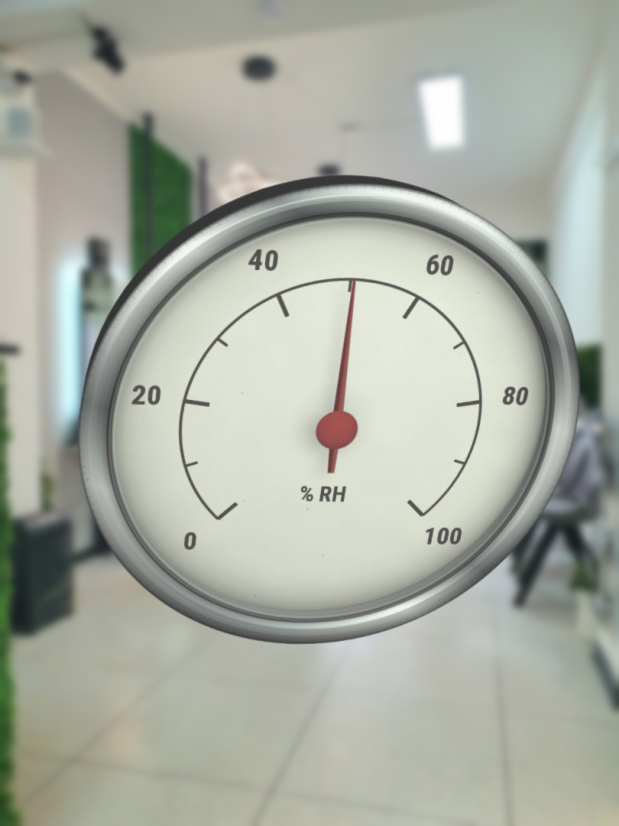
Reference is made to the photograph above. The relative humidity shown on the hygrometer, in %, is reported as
50 %
